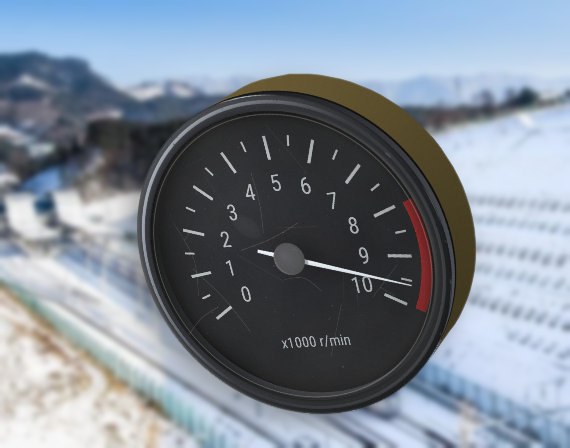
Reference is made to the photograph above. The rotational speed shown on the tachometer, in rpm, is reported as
9500 rpm
